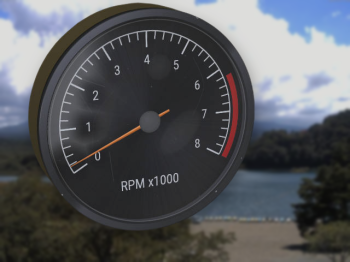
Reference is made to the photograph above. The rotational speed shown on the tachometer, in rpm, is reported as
200 rpm
